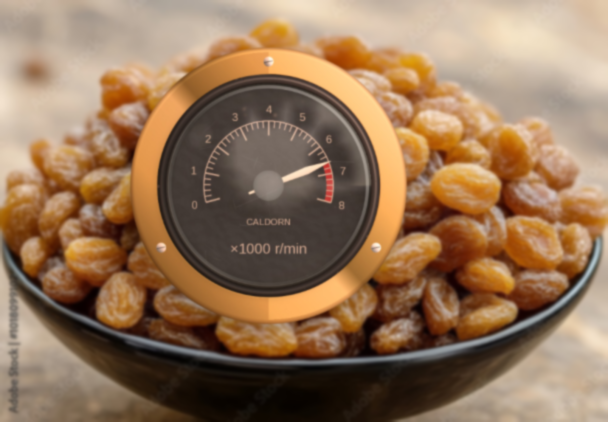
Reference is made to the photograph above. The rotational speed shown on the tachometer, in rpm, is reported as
6600 rpm
